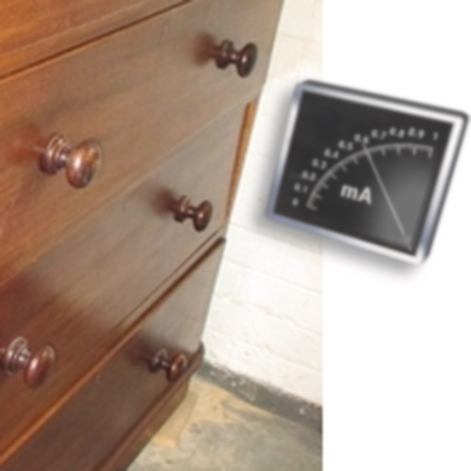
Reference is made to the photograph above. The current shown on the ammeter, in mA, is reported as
0.6 mA
